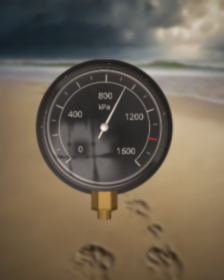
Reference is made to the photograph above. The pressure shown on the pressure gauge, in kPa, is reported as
950 kPa
